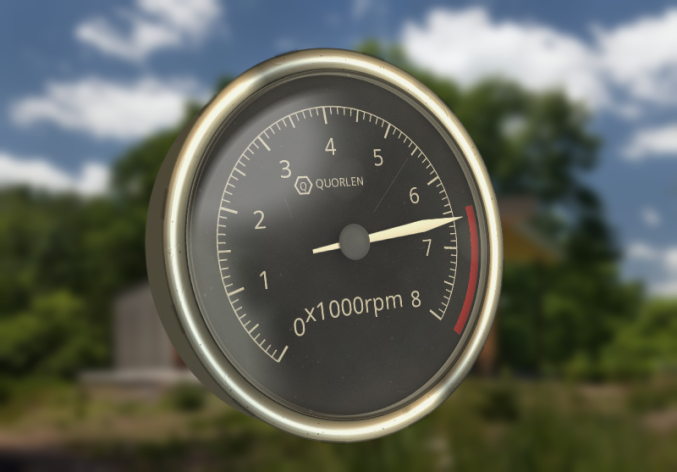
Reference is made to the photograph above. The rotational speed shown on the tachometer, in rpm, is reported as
6600 rpm
